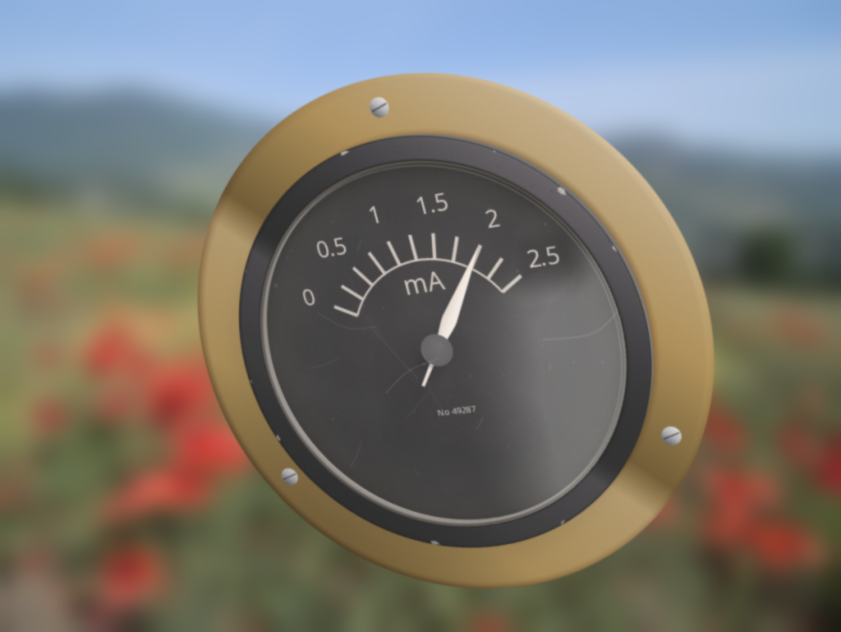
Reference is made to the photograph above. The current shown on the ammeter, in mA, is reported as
2 mA
